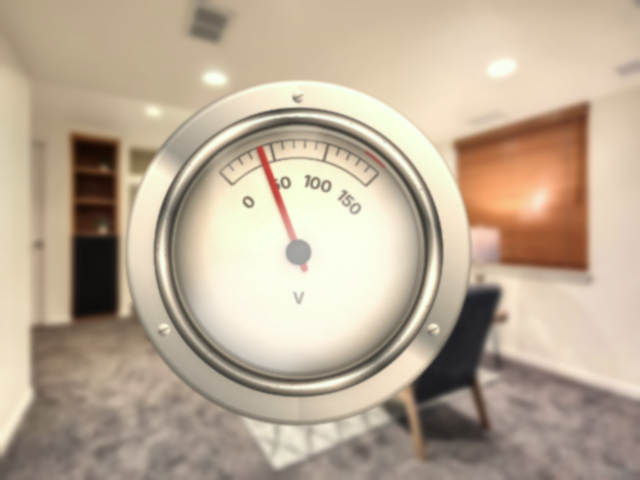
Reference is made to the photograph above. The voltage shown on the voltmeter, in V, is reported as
40 V
